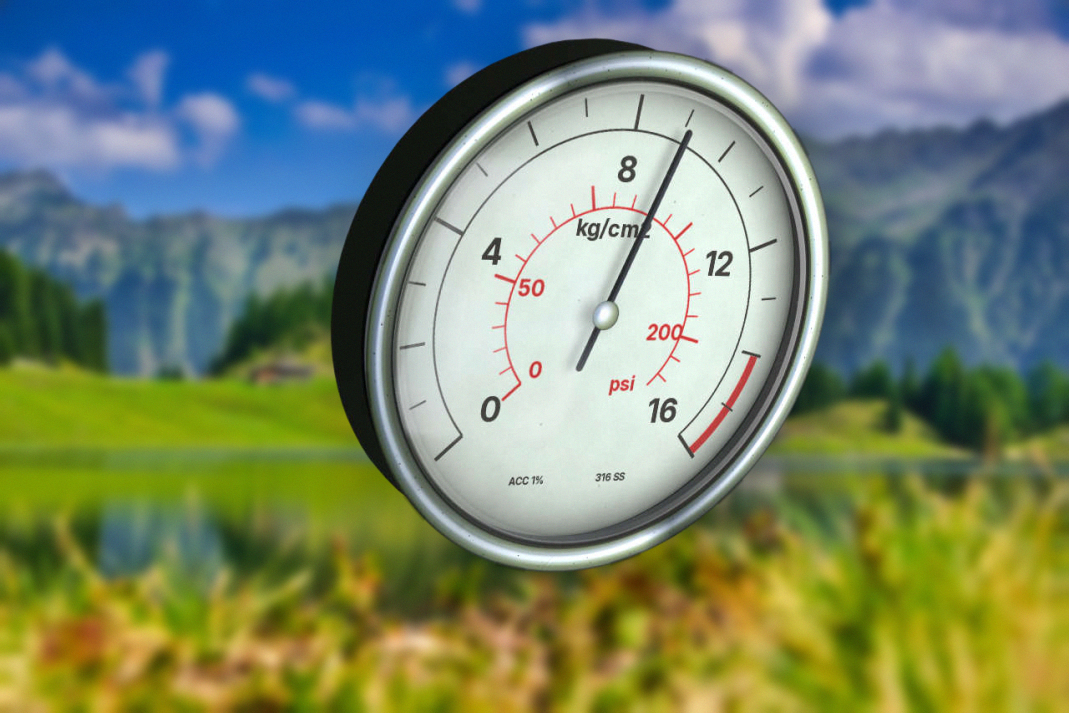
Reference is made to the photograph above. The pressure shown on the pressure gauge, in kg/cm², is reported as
9 kg/cm²
